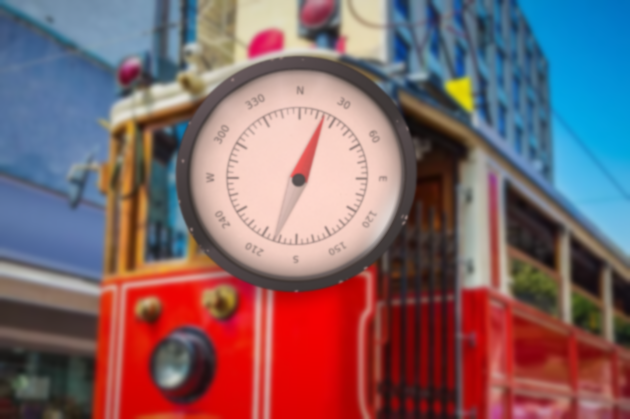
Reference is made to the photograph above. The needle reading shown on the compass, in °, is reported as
20 °
